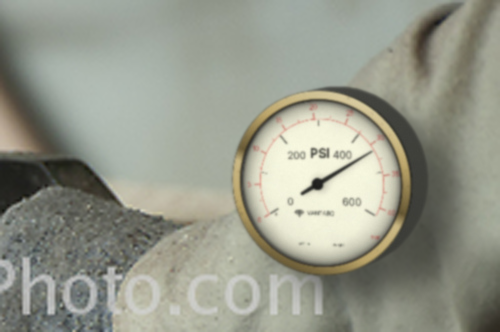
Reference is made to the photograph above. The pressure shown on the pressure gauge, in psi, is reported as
450 psi
